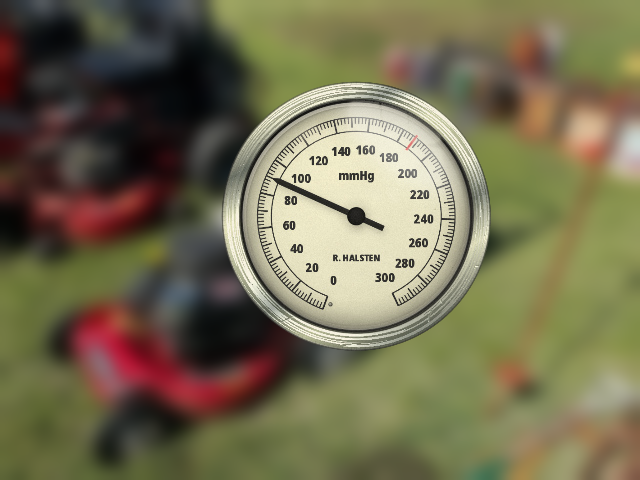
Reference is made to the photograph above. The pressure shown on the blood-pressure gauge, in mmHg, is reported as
90 mmHg
